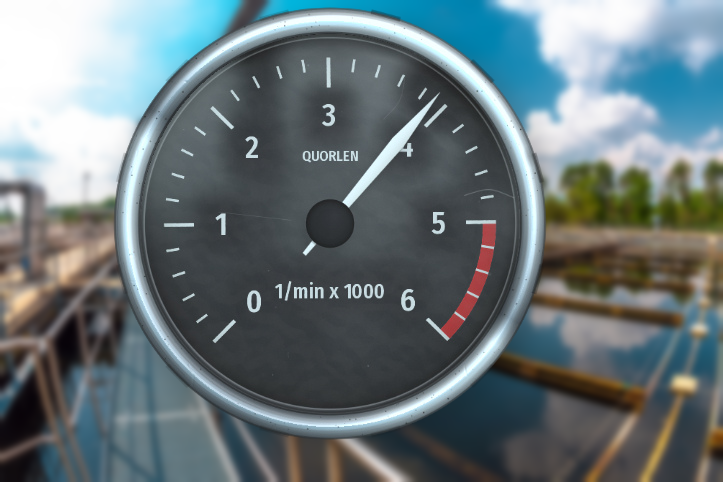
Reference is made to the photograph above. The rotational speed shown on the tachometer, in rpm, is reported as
3900 rpm
